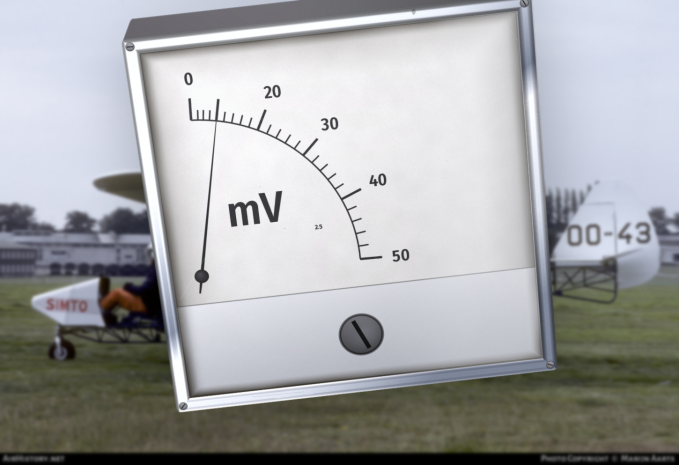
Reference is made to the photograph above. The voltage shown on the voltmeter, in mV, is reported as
10 mV
